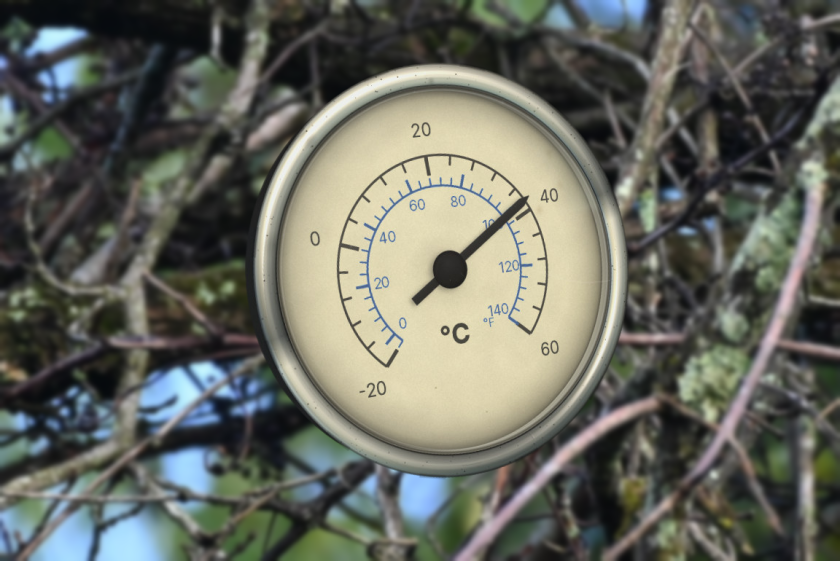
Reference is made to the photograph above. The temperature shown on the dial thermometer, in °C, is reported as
38 °C
